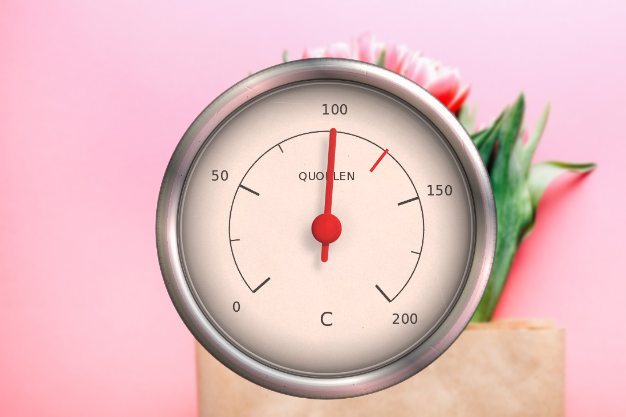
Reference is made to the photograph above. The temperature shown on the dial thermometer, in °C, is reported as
100 °C
